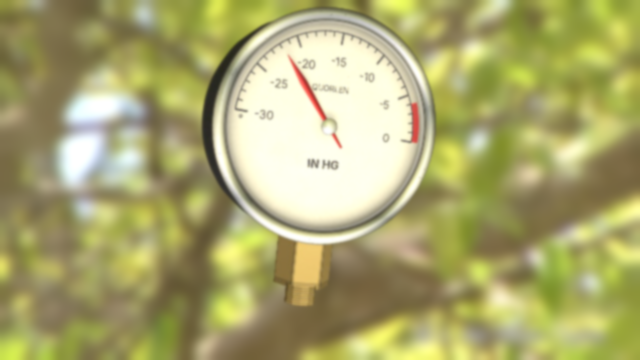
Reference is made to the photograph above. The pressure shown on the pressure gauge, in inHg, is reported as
-22 inHg
